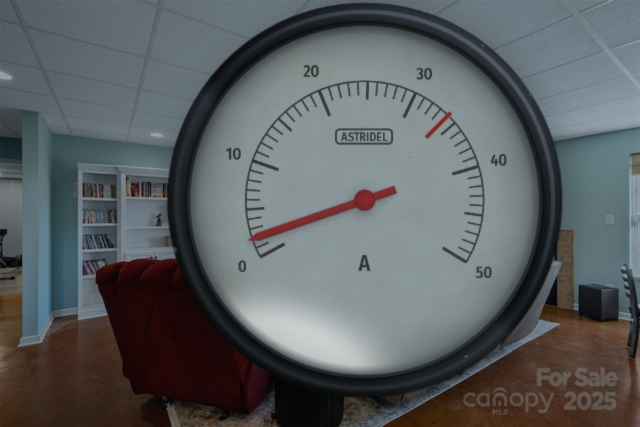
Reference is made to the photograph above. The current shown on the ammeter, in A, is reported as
2 A
